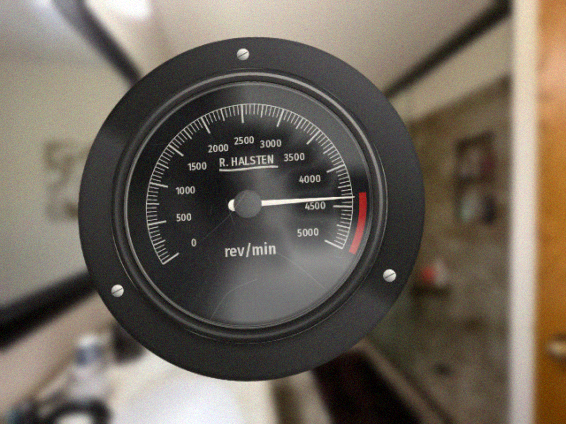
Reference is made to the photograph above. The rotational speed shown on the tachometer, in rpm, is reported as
4400 rpm
